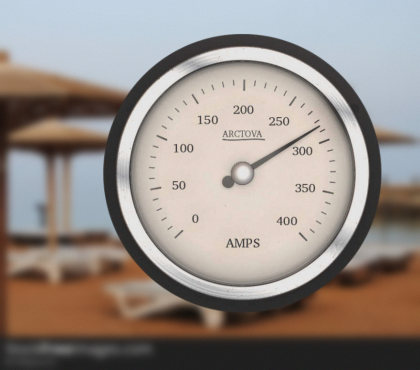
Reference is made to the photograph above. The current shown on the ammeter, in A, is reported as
285 A
